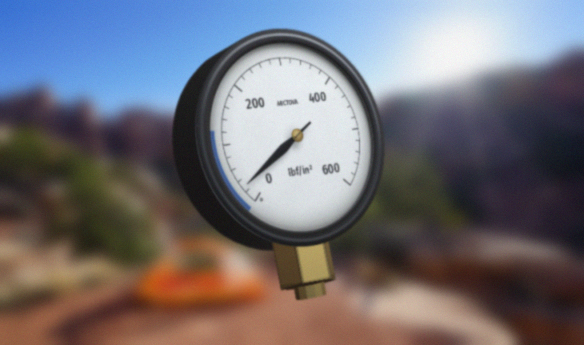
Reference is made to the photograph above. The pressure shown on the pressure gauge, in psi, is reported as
30 psi
